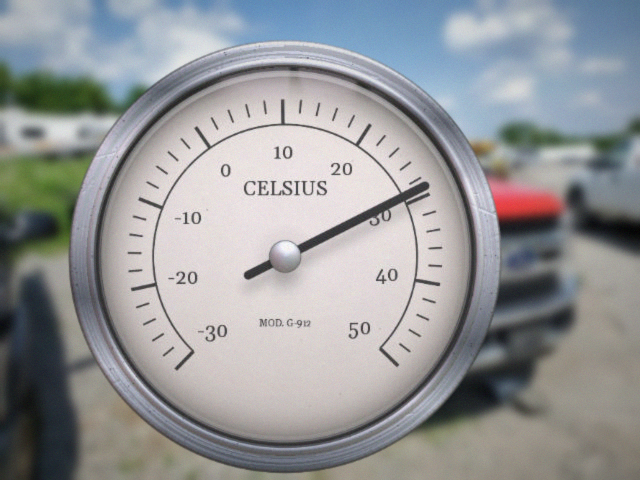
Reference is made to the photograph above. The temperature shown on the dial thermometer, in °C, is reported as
29 °C
